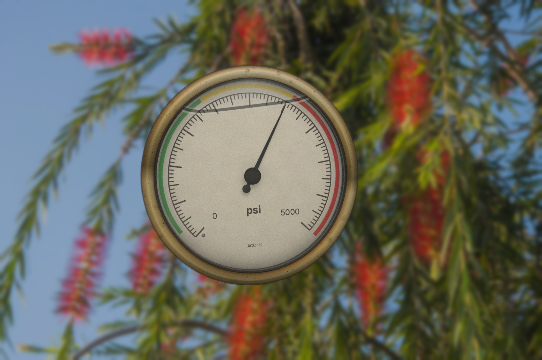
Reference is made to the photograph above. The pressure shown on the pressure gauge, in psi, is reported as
3000 psi
